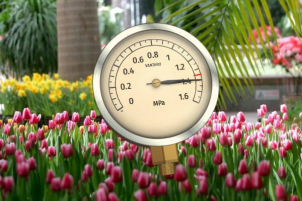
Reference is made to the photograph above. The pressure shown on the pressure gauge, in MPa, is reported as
1.4 MPa
